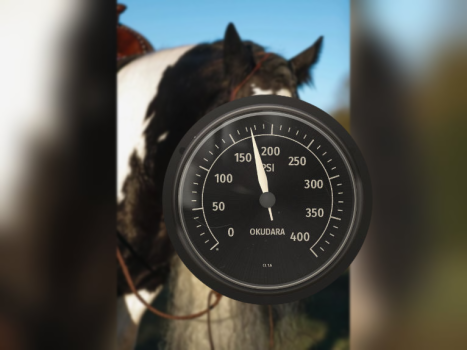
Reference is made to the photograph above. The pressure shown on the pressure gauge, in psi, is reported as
175 psi
